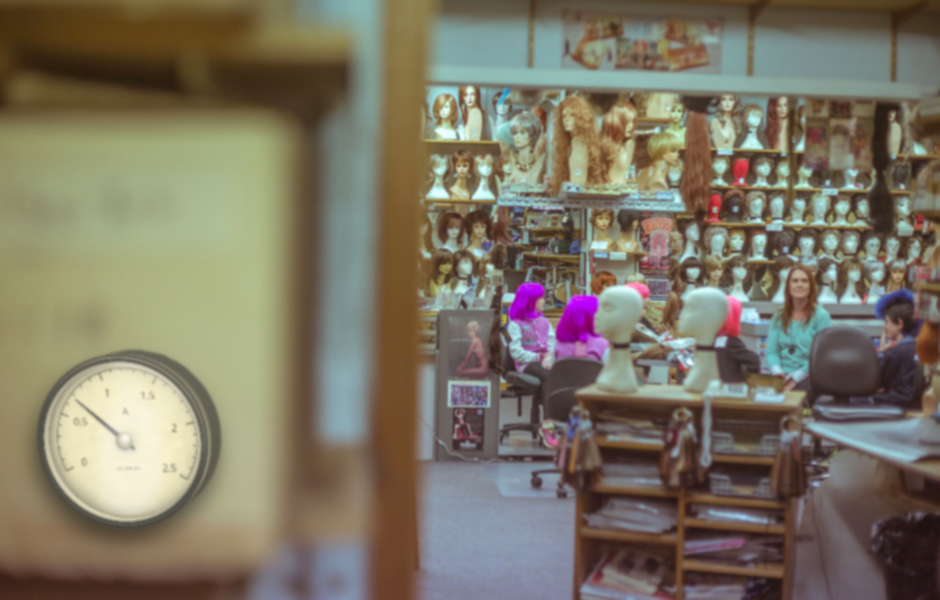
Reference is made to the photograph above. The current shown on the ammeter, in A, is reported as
0.7 A
